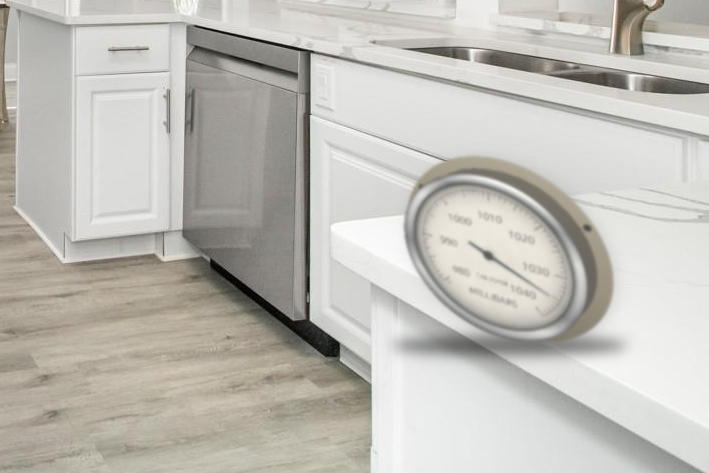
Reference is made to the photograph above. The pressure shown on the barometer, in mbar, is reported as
1035 mbar
